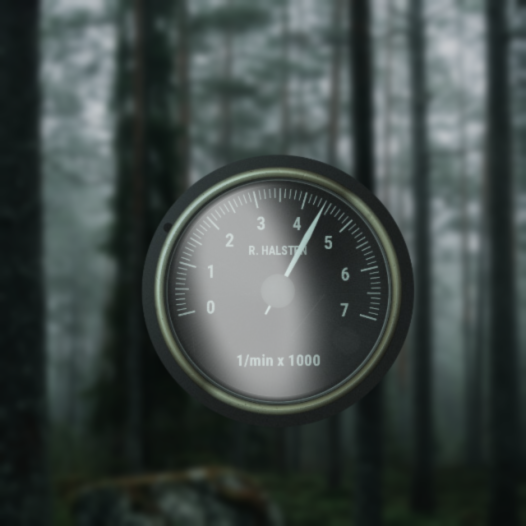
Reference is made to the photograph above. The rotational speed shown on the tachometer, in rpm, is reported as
4400 rpm
